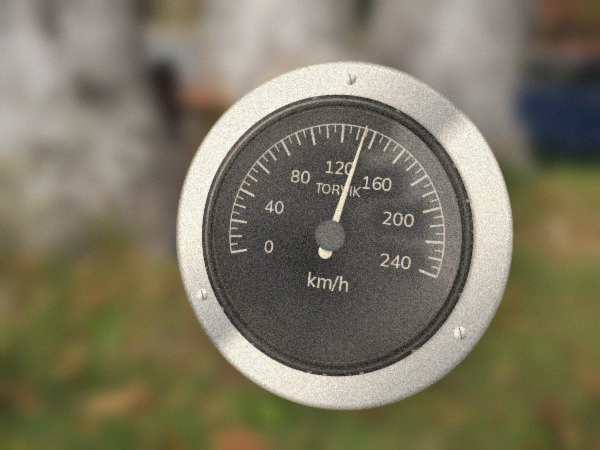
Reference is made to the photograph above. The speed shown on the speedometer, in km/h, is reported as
135 km/h
